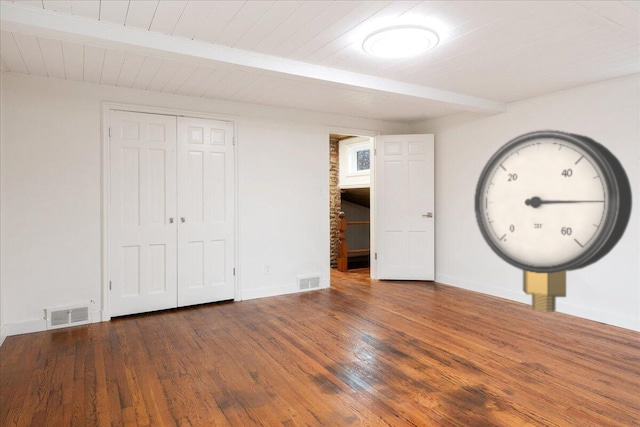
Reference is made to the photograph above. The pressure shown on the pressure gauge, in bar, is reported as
50 bar
